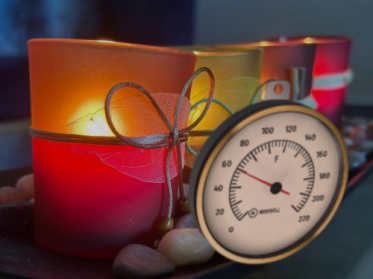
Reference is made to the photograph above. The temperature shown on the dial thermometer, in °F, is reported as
60 °F
